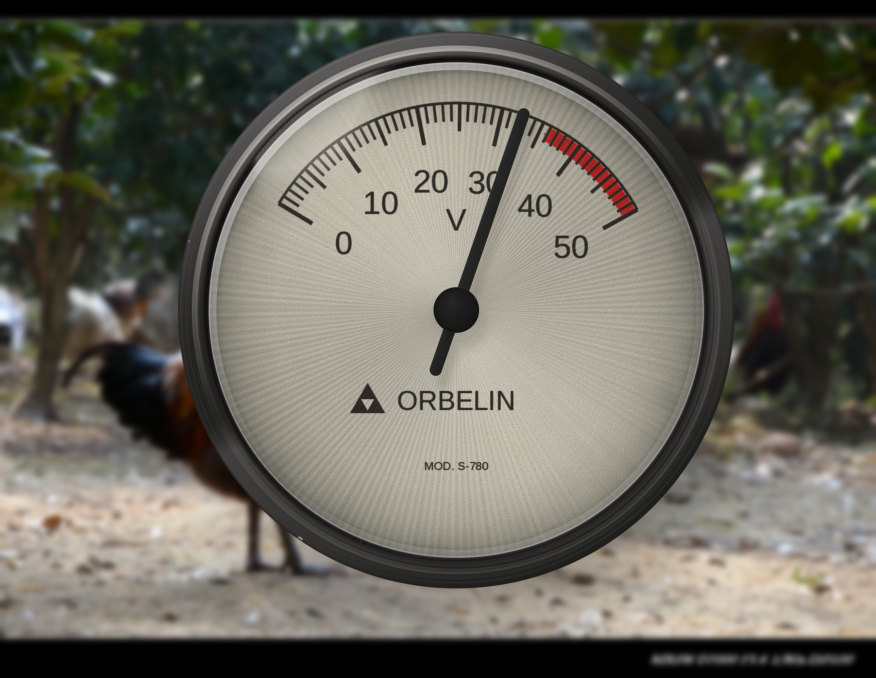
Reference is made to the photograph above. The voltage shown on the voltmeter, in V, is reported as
32.5 V
